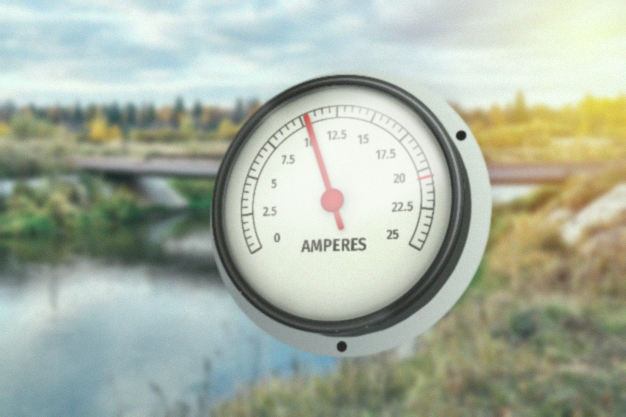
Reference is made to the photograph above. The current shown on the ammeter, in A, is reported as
10.5 A
